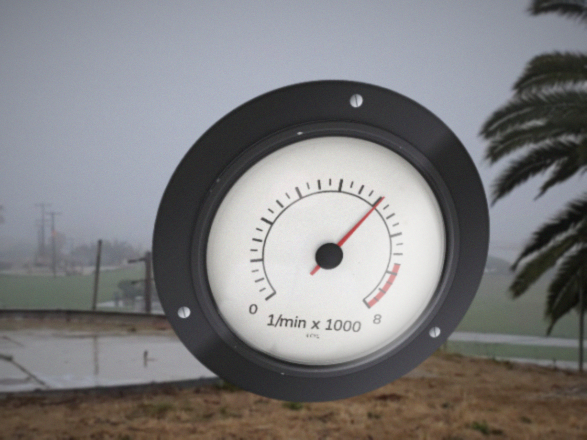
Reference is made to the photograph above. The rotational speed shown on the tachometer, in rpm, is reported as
5000 rpm
